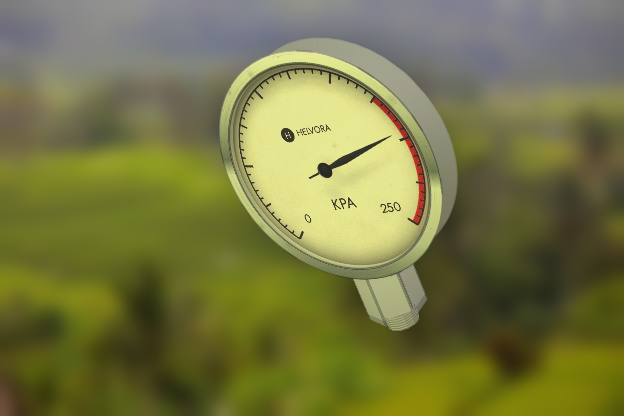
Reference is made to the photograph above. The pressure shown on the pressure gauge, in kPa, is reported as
195 kPa
